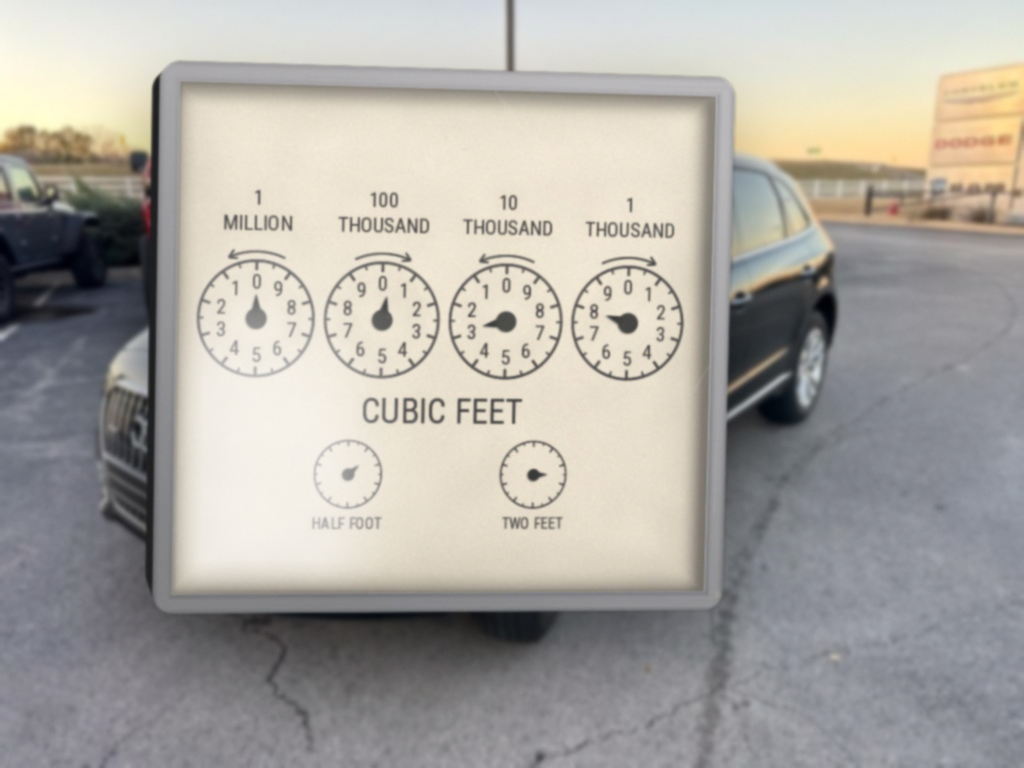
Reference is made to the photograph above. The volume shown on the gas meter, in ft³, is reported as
2800 ft³
